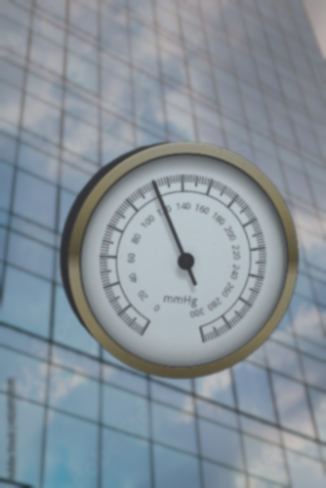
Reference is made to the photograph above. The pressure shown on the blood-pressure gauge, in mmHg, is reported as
120 mmHg
